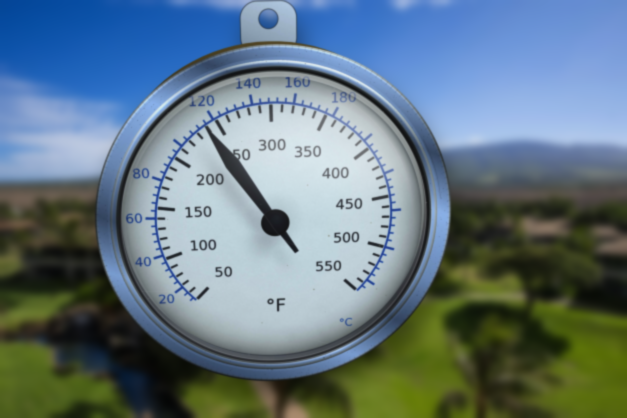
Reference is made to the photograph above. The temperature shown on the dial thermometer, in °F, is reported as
240 °F
